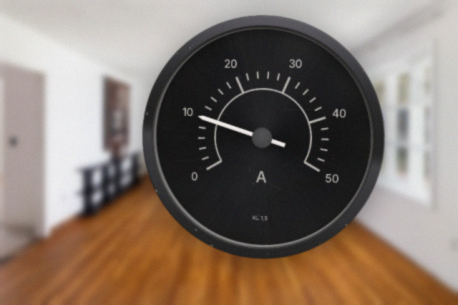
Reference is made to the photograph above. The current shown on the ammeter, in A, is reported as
10 A
